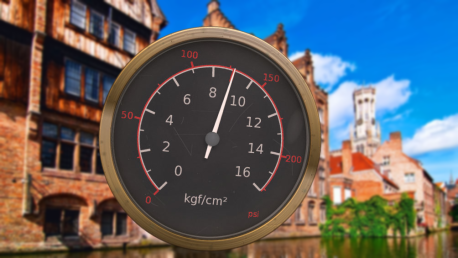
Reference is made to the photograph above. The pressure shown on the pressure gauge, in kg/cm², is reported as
9 kg/cm²
